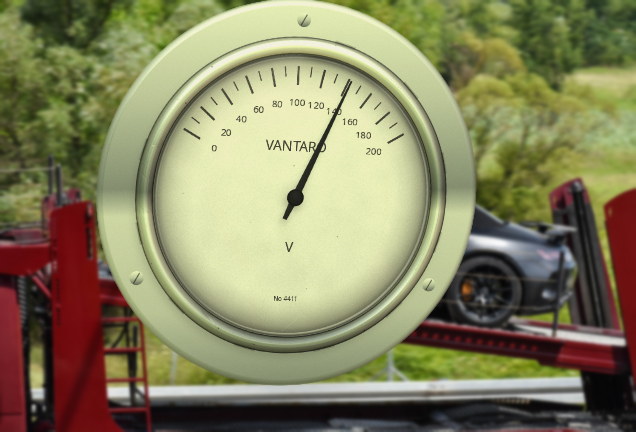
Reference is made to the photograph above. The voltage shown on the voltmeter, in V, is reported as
140 V
